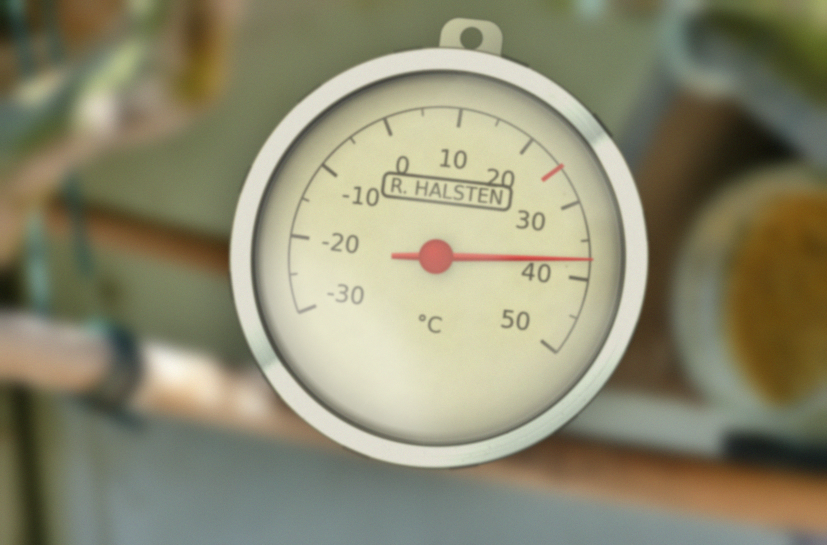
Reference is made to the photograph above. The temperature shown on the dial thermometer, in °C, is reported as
37.5 °C
